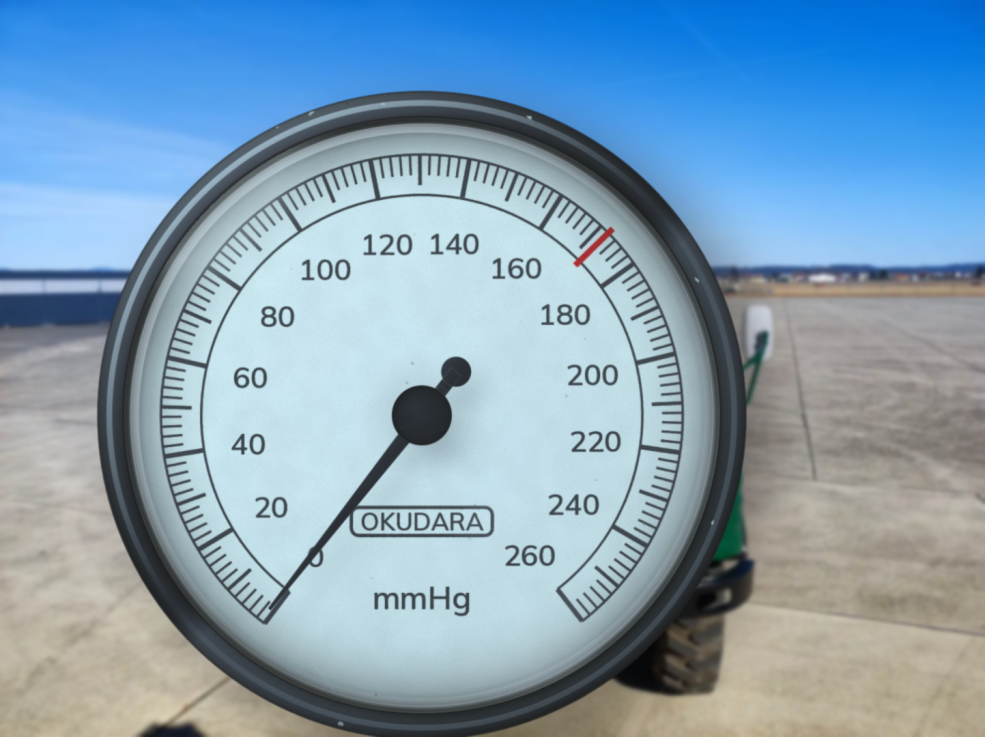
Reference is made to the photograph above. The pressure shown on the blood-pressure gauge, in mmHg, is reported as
1 mmHg
